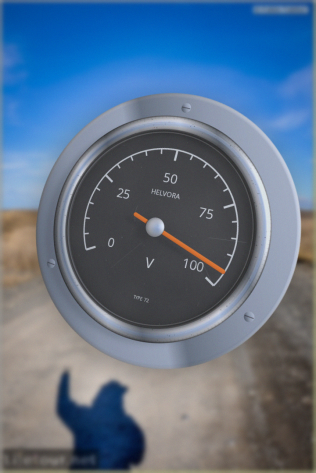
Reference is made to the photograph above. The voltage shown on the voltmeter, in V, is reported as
95 V
